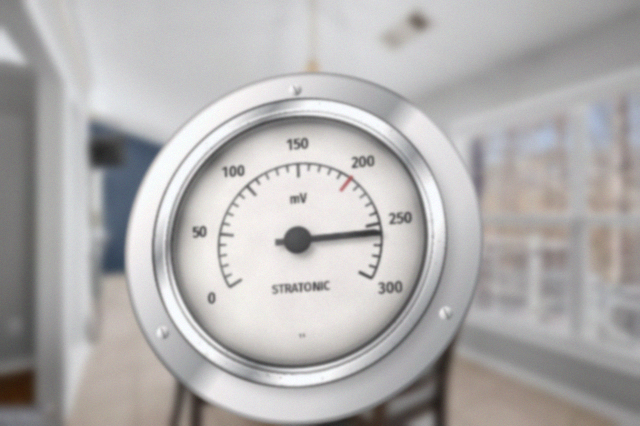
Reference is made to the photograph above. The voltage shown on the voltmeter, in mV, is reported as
260 mV
